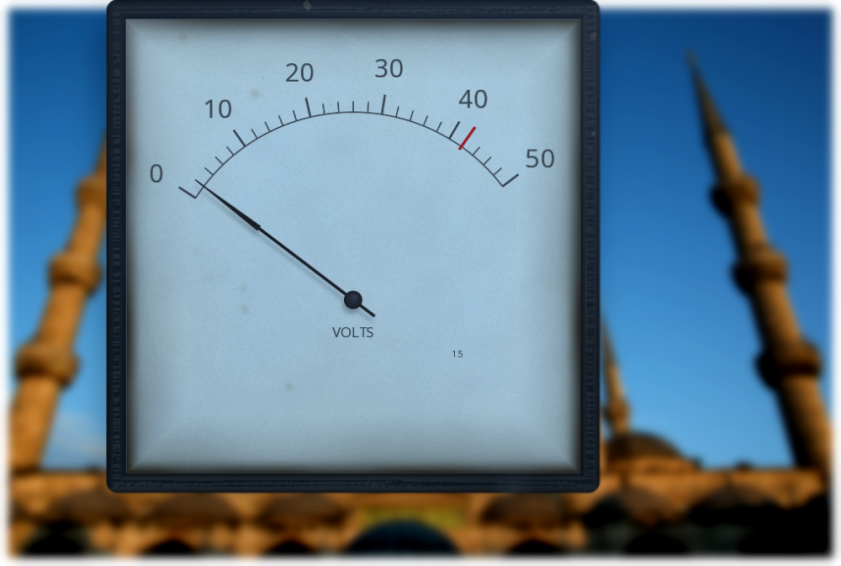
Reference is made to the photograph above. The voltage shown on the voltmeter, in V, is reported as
2 V
